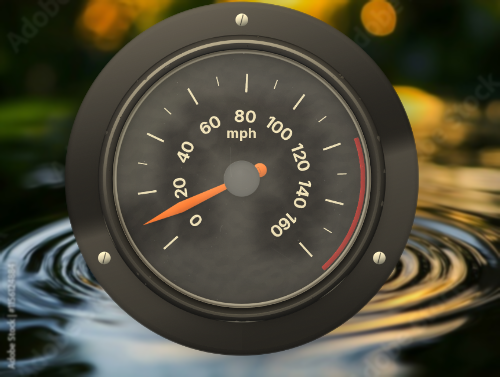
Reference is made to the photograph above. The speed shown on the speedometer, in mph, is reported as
10 mph
